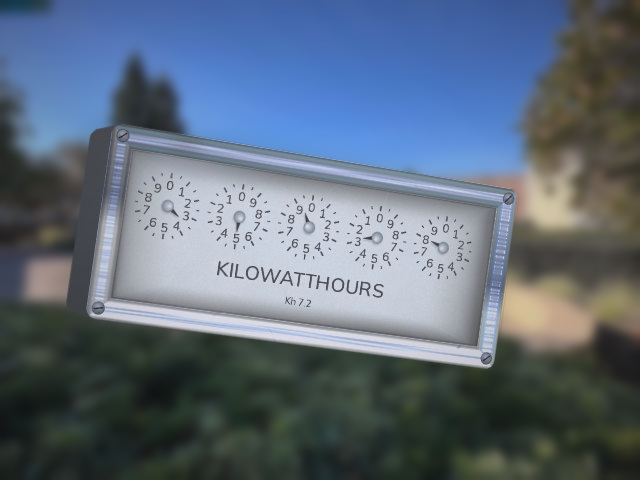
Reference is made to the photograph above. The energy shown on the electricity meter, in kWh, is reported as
34928 kWh
